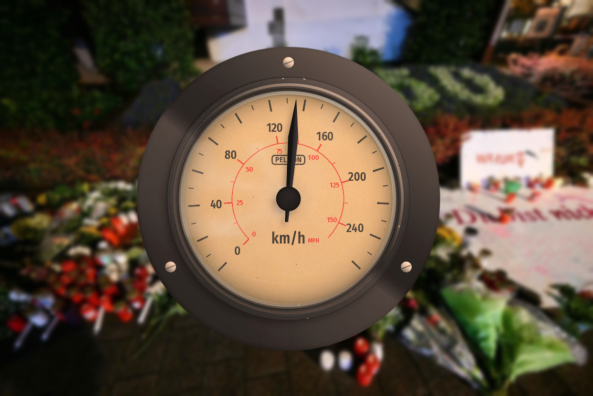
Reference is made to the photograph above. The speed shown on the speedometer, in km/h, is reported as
135 km/h
